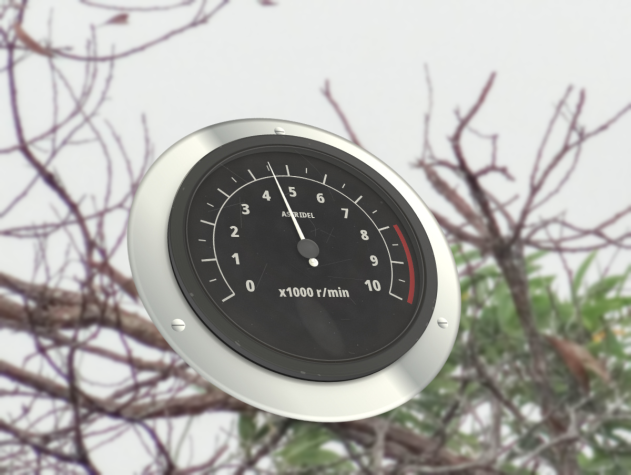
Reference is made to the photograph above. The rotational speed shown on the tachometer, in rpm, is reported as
4500 rpm
